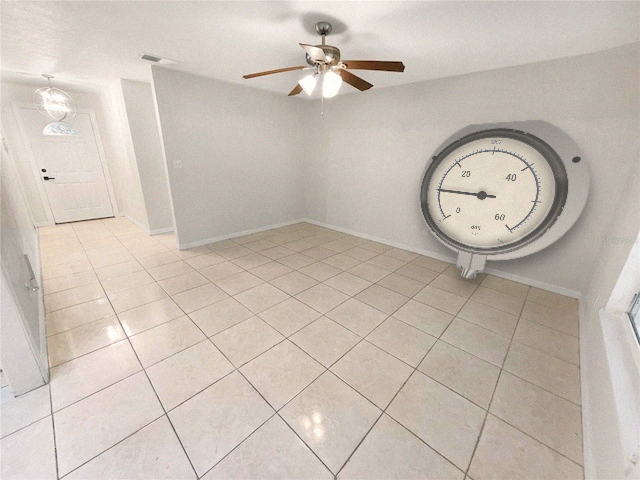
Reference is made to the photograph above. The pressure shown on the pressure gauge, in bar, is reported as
10 bar
